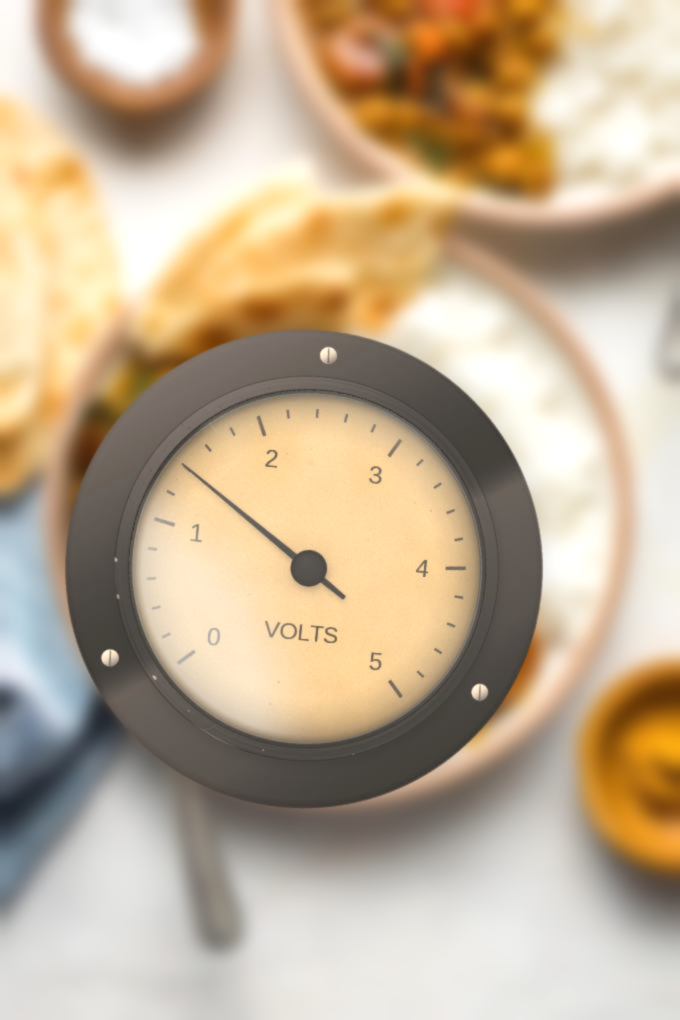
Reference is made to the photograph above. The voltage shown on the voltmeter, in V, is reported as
1.4 V
